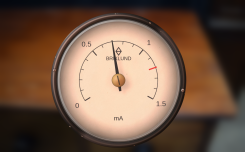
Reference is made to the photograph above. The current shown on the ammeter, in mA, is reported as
0.7 mA
